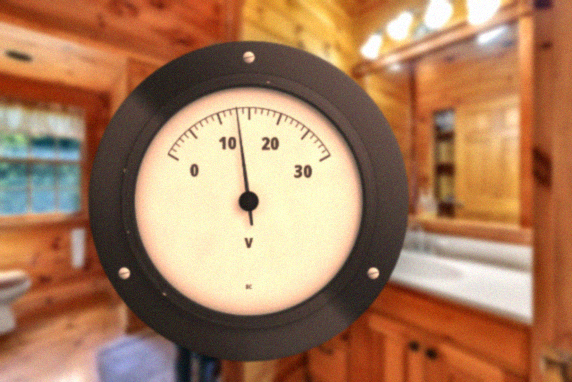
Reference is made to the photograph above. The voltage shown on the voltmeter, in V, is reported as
13 V
